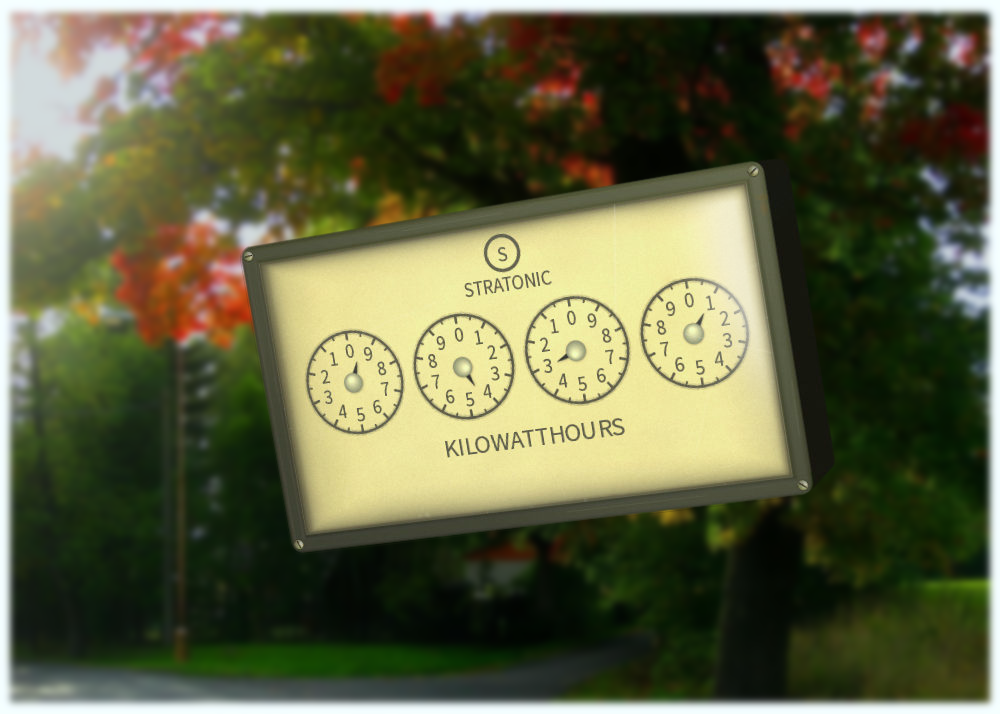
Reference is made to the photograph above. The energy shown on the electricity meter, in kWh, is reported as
9431 kWh
